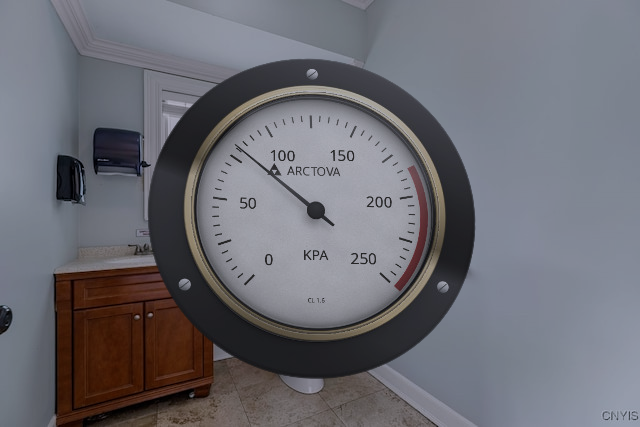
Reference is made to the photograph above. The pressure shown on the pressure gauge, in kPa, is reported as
80 kPa
